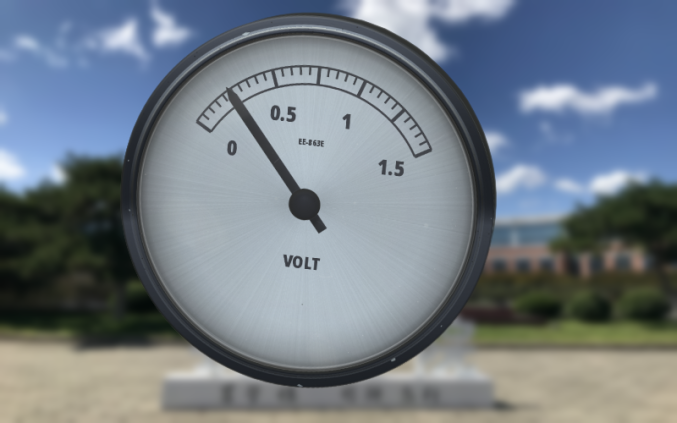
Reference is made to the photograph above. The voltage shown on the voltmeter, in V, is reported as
0.25 V
